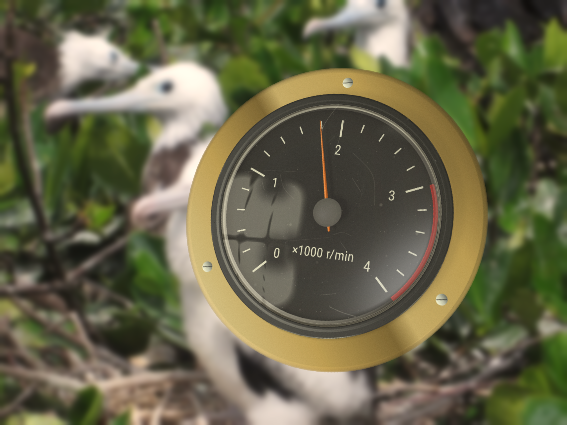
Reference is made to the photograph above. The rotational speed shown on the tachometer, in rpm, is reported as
1800 rpm
